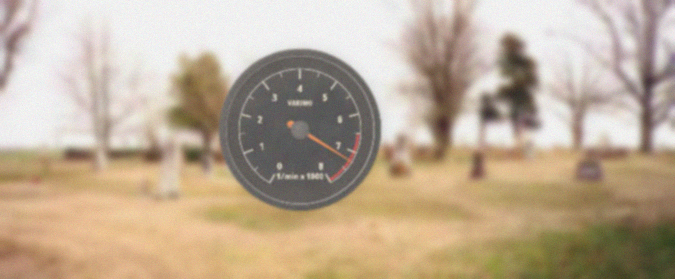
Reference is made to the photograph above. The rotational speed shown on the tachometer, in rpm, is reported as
7250 rpm
